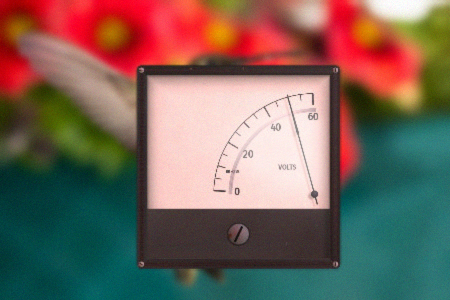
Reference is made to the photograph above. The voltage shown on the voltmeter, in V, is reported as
50 V
